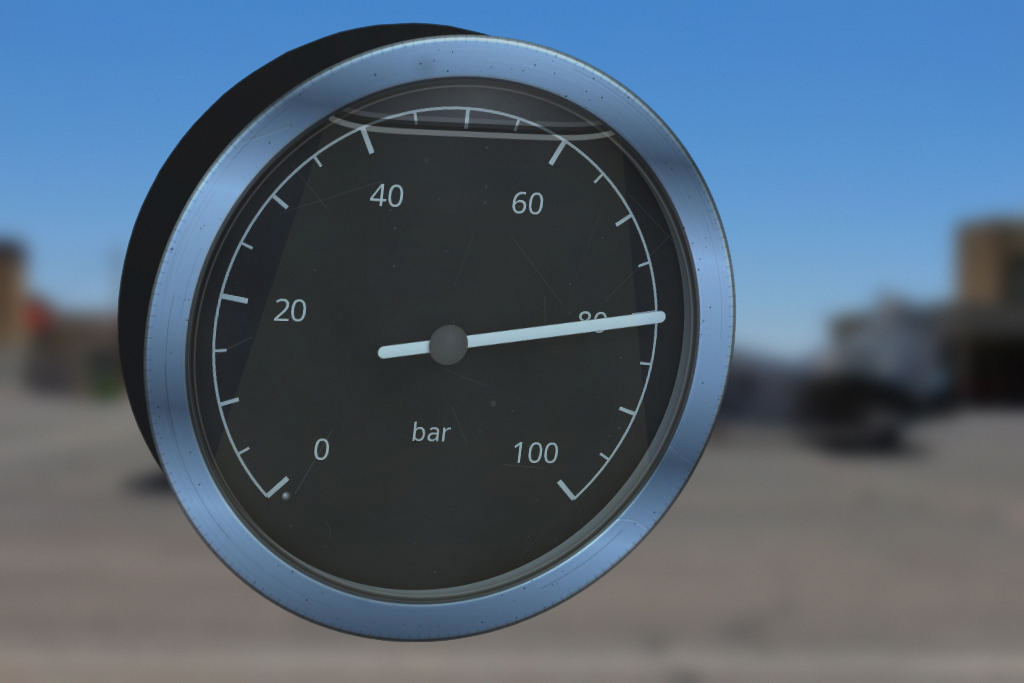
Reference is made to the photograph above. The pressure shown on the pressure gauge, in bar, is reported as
80 bar
